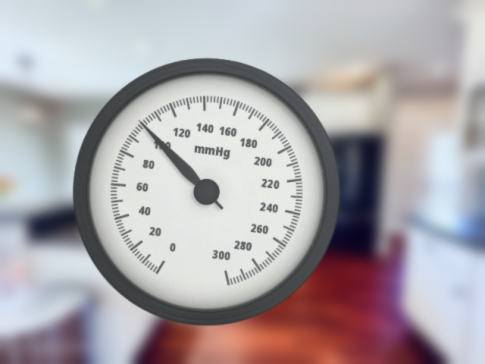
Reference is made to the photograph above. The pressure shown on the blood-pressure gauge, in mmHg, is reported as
100 mmHg
